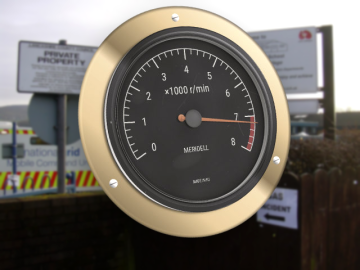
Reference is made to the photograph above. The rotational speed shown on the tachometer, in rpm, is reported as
7200 rpm
